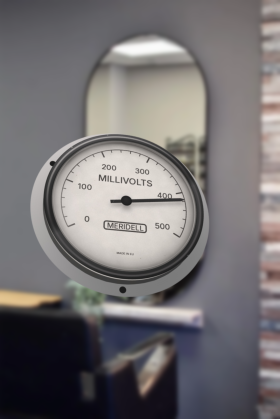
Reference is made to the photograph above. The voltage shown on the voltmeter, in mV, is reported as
420 mV
